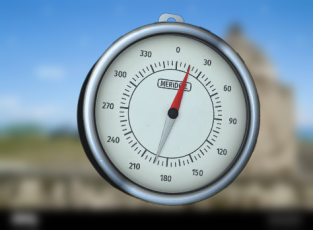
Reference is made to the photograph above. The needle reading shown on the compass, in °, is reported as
15 °
